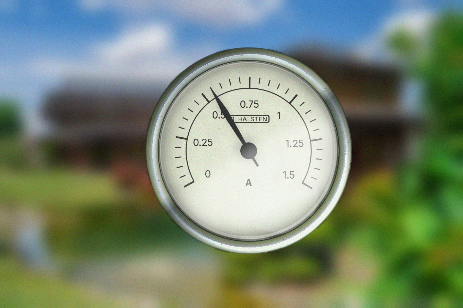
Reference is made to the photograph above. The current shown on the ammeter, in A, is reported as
0.55 A
